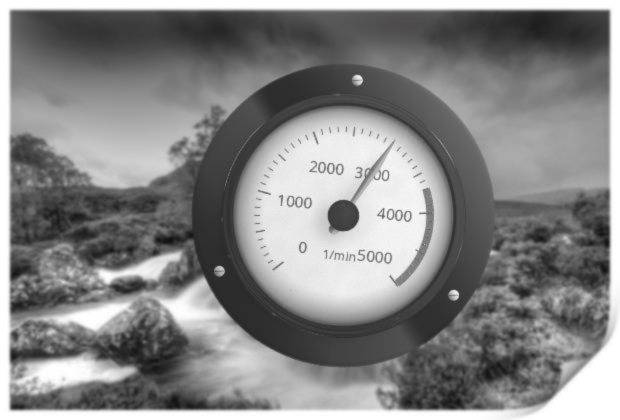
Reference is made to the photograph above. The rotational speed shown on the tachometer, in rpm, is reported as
3000 rpm
